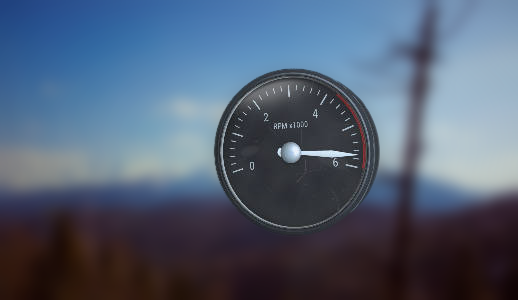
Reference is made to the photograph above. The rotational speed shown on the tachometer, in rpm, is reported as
5700 rpm
